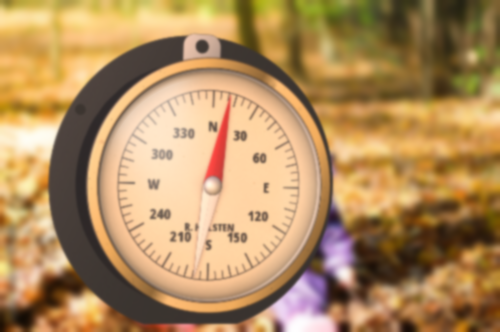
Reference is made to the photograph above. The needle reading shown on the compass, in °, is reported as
10 °
